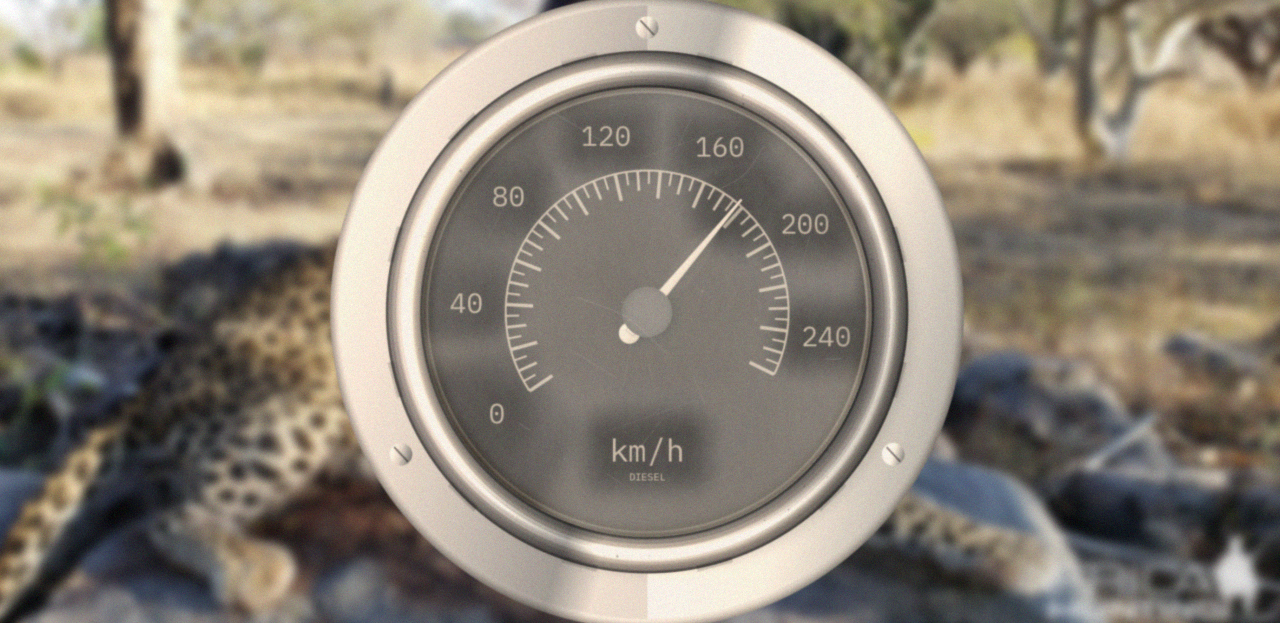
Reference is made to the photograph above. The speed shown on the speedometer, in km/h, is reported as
177.5 km/h
